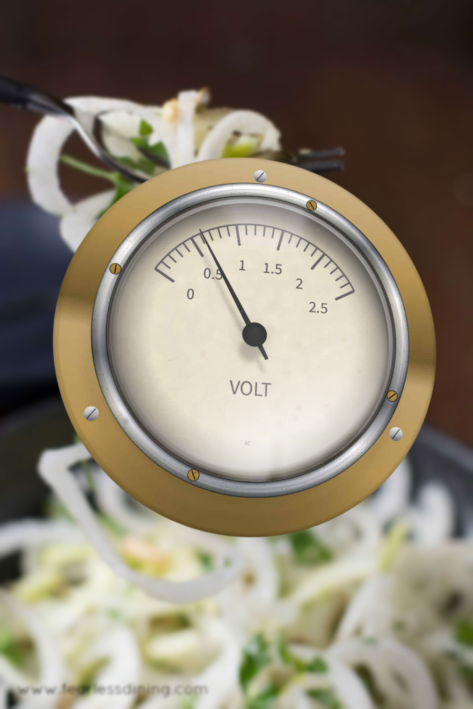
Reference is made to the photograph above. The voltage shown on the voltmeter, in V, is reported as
0.6 V
